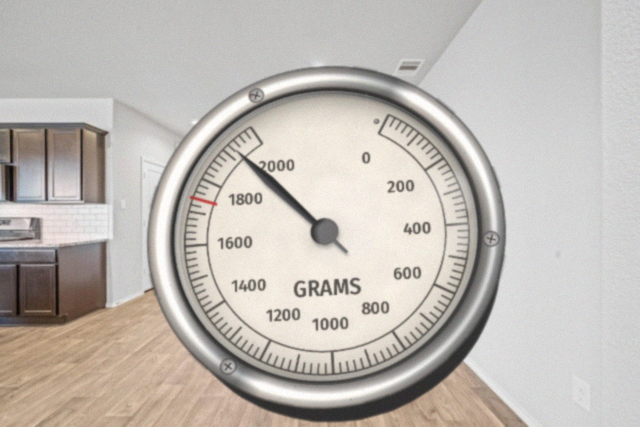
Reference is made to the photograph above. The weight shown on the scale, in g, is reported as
1920 g
